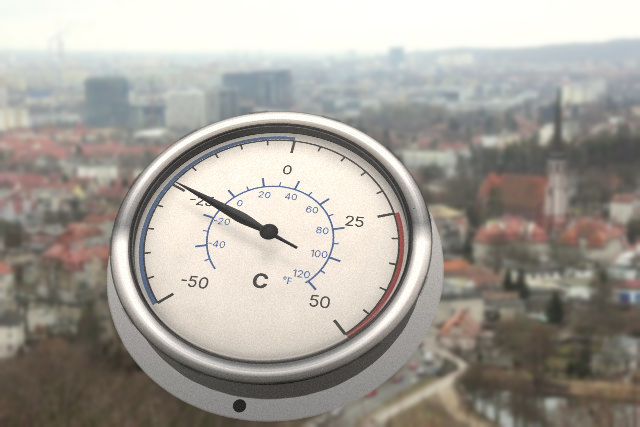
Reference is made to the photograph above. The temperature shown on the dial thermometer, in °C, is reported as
-25 °C
